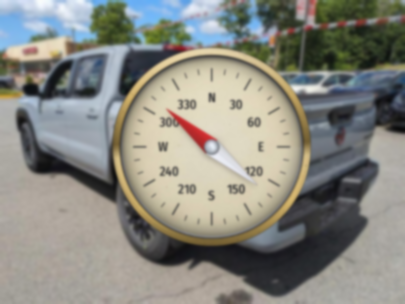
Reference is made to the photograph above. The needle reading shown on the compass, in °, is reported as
310 °
